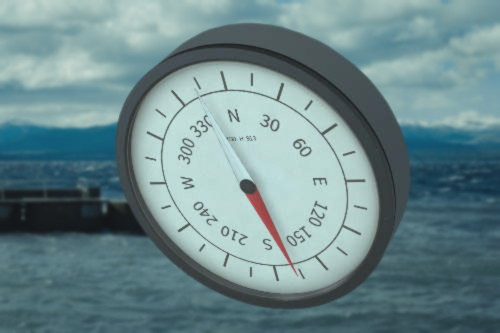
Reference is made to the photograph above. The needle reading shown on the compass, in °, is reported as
165 °
